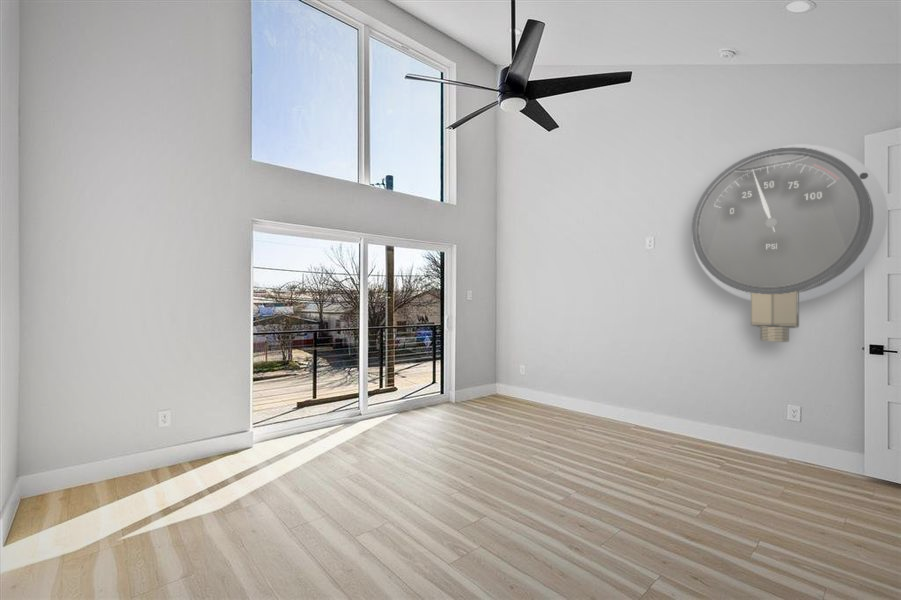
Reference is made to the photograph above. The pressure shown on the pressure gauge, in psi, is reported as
40 psi
